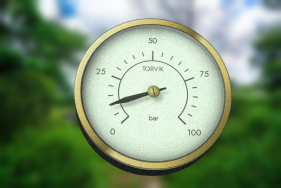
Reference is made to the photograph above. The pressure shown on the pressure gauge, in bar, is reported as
10 bar
